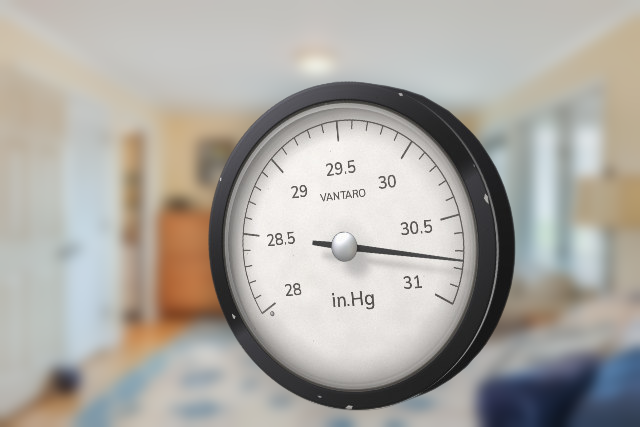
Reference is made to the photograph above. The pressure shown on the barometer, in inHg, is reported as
30.75 inHg
